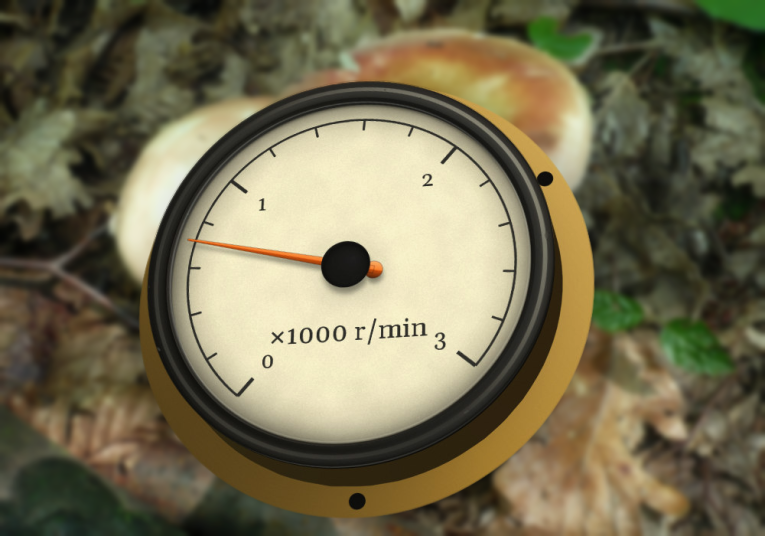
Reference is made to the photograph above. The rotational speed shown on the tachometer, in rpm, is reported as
700 rpm
